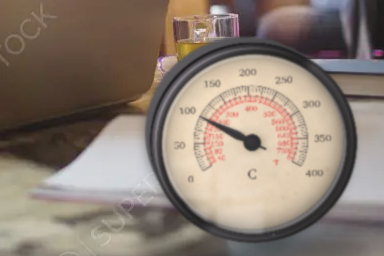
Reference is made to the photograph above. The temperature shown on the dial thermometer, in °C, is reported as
100 °C
